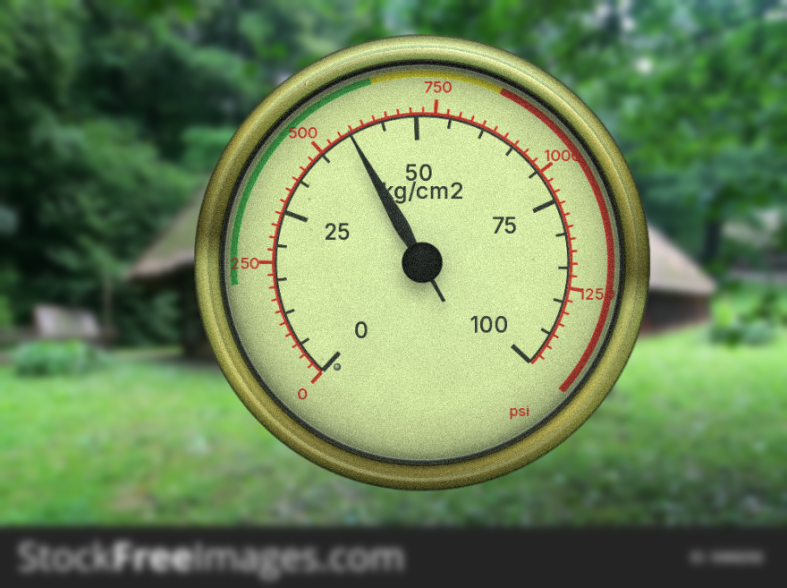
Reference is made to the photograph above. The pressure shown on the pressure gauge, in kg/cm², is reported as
40 kg/cm²
